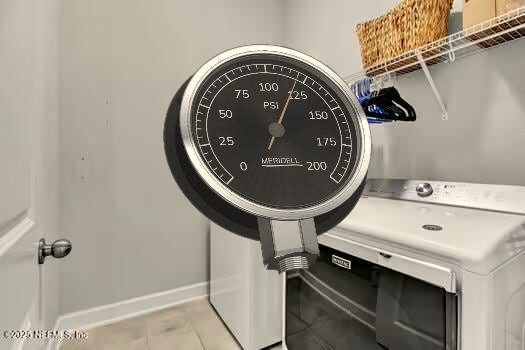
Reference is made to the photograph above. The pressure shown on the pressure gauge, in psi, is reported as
120 psi
